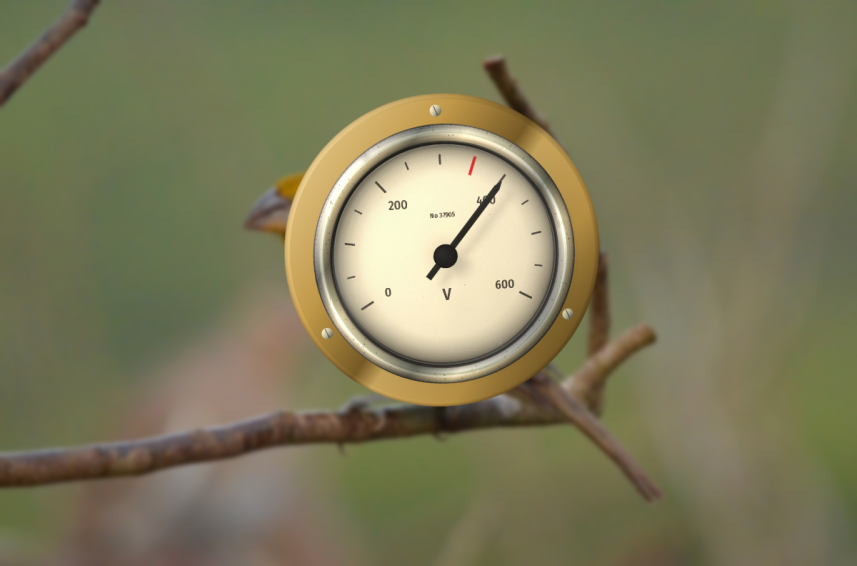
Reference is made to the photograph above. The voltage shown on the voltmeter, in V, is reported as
400 V
